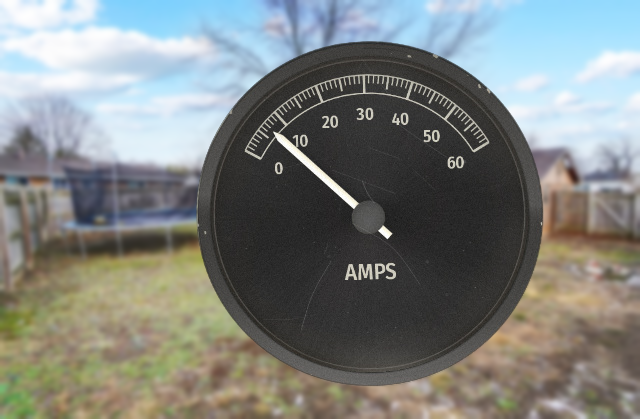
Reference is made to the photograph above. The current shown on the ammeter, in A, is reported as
7 A
